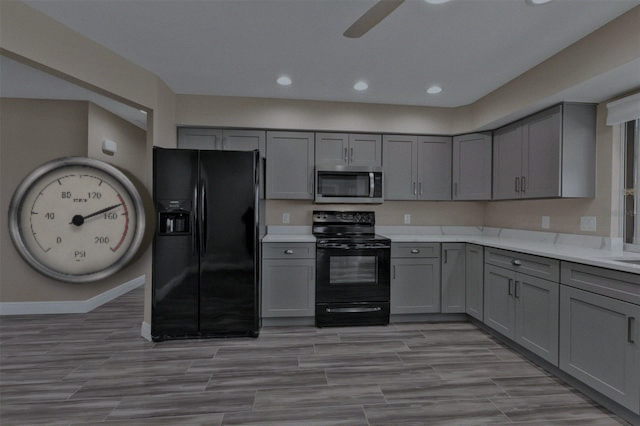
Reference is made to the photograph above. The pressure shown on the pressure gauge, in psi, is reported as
150 psi
